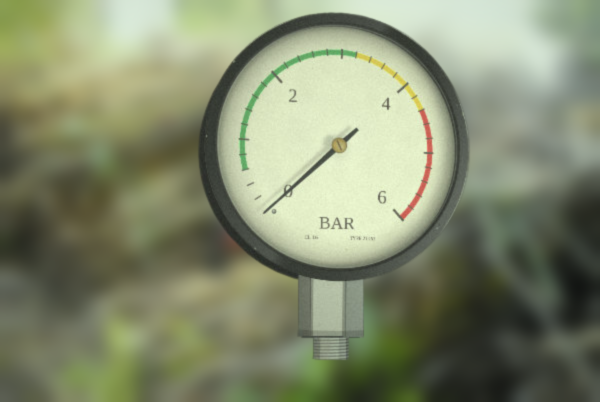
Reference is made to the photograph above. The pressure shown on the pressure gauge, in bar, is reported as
0 bar
